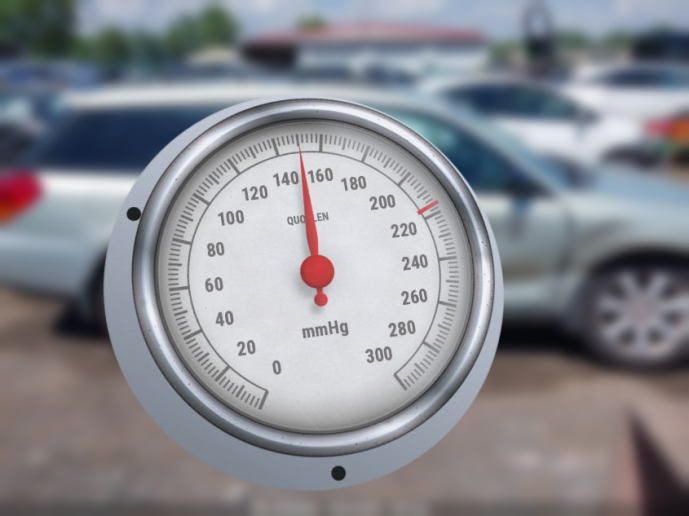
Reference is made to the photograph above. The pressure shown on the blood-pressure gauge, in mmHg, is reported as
150 mmHg
